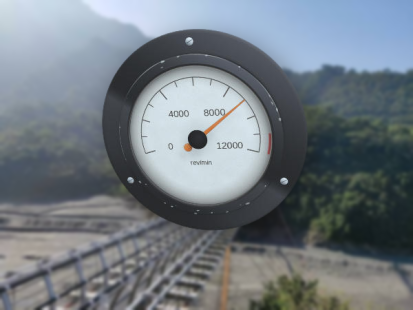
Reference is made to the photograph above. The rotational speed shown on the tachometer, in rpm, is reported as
9000 rpm
